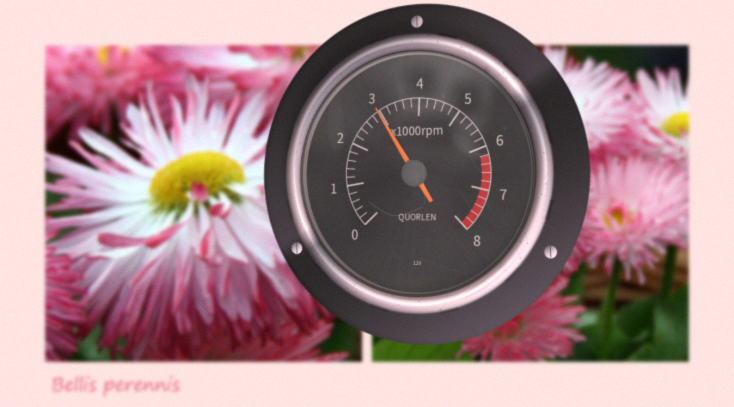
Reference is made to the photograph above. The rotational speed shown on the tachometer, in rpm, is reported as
3000 rpm
